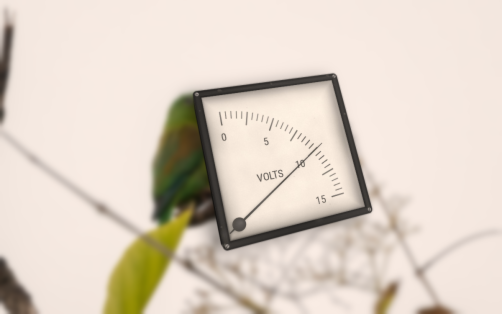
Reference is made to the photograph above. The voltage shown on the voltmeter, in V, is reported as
10 V
